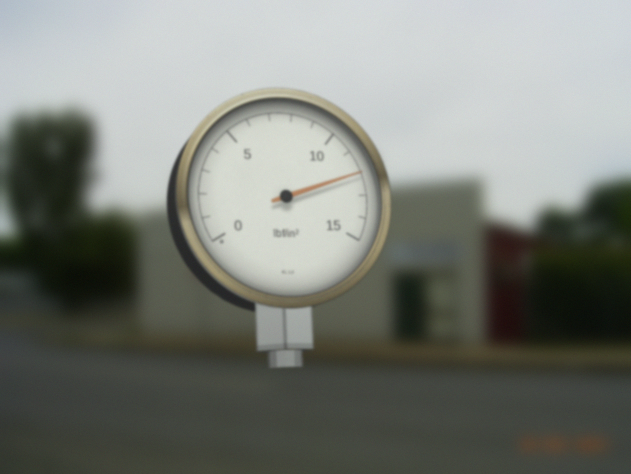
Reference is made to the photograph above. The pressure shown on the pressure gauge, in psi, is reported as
12 psi
